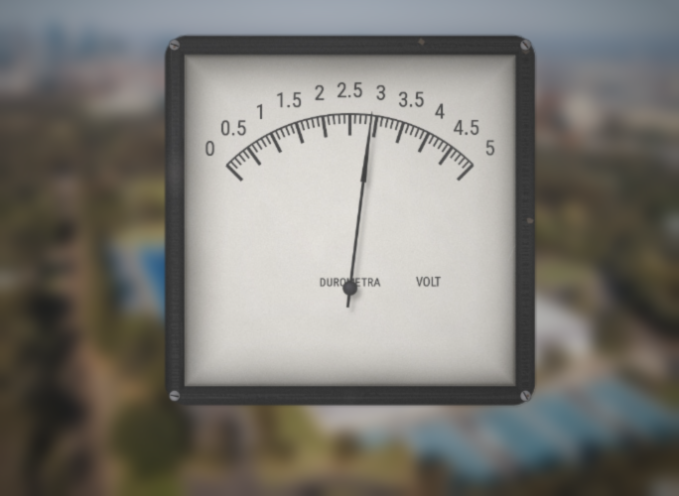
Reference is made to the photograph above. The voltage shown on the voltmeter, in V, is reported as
2.9 V
